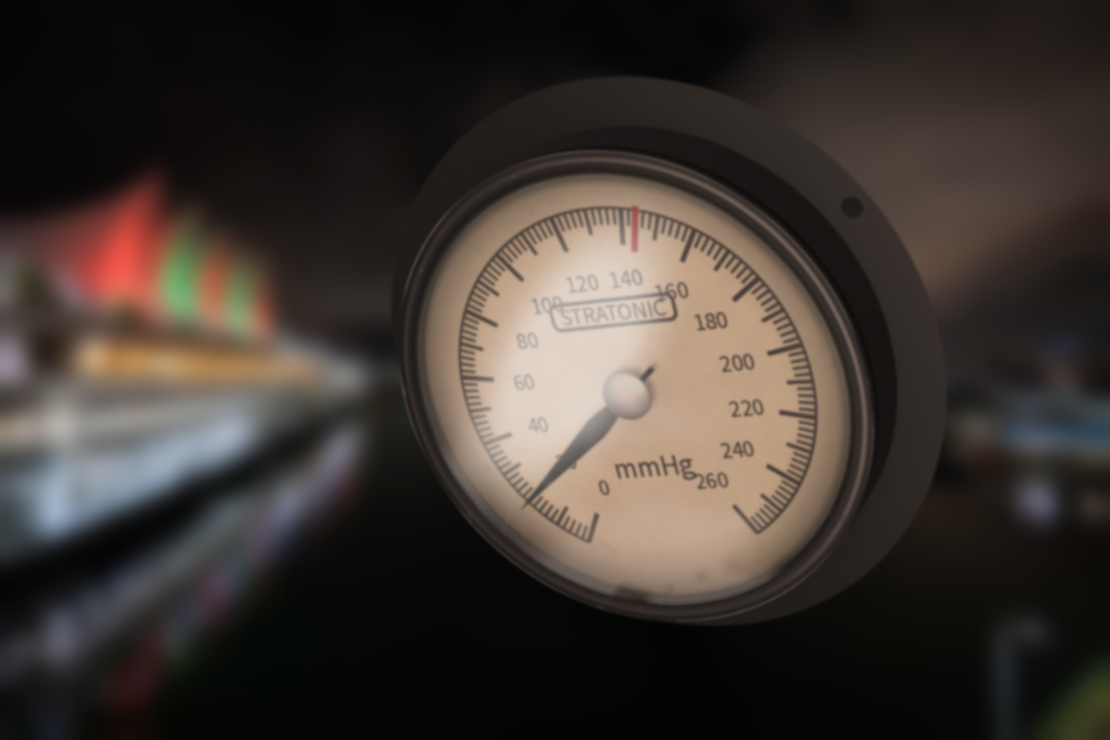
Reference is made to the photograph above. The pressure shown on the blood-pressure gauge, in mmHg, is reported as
20 mmHg
